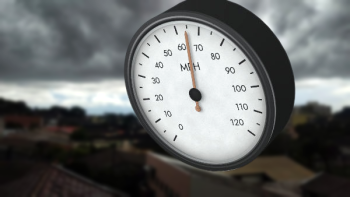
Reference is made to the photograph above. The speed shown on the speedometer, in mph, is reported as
65 mph
